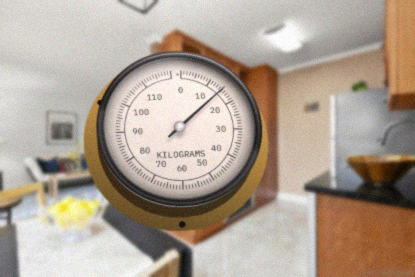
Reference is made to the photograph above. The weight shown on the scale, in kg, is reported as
15 kg
